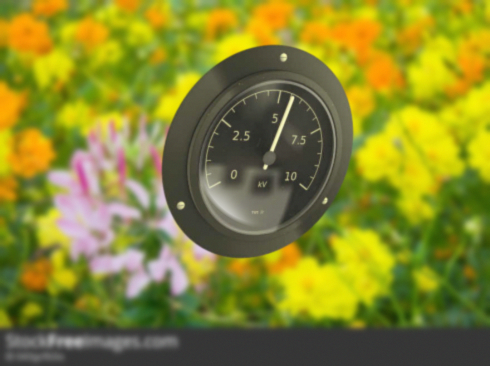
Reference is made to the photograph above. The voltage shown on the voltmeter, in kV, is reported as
5.5 kV
